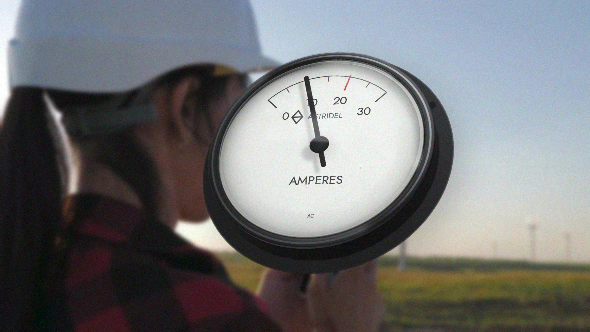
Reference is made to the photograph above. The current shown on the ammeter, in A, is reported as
10 A
